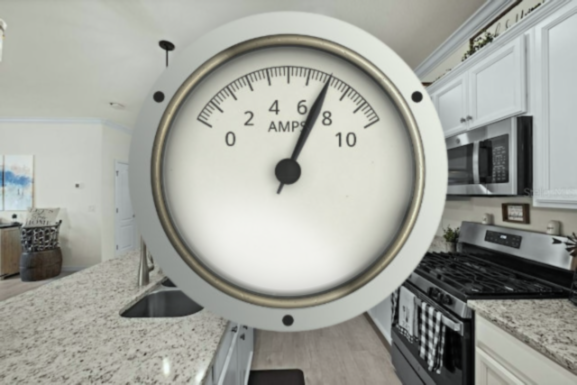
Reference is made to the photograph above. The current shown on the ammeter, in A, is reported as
7 A
